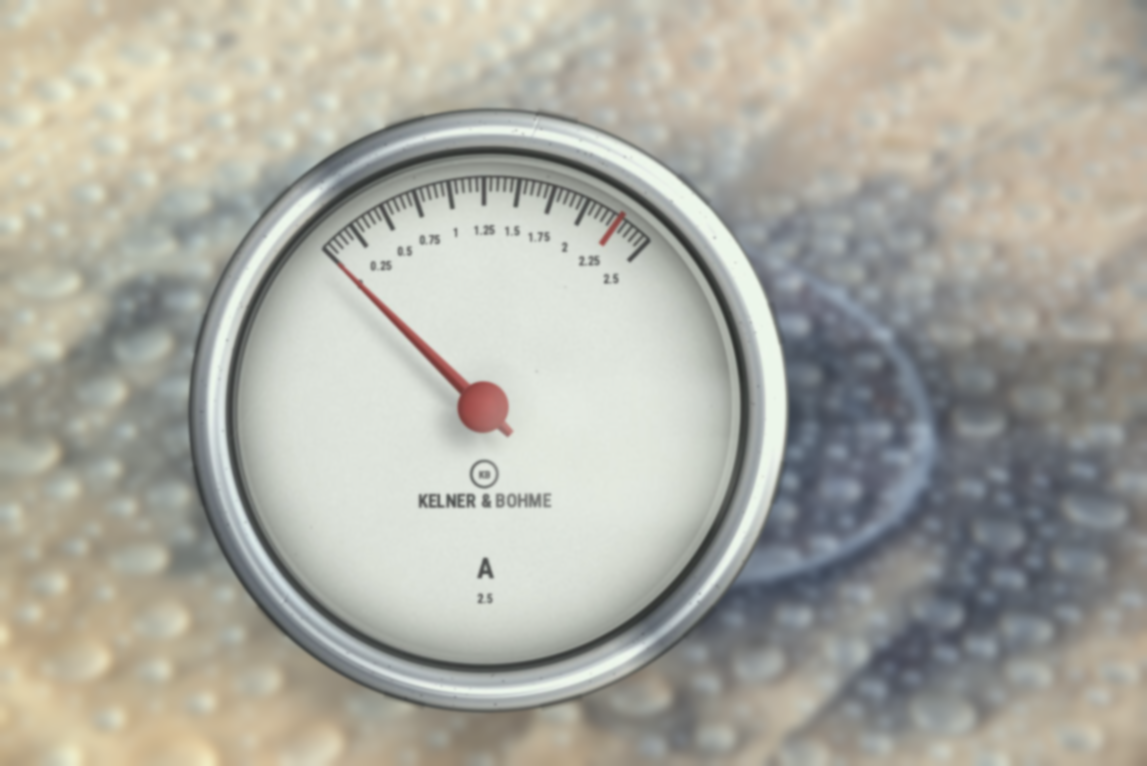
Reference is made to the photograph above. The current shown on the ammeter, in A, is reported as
0 A
